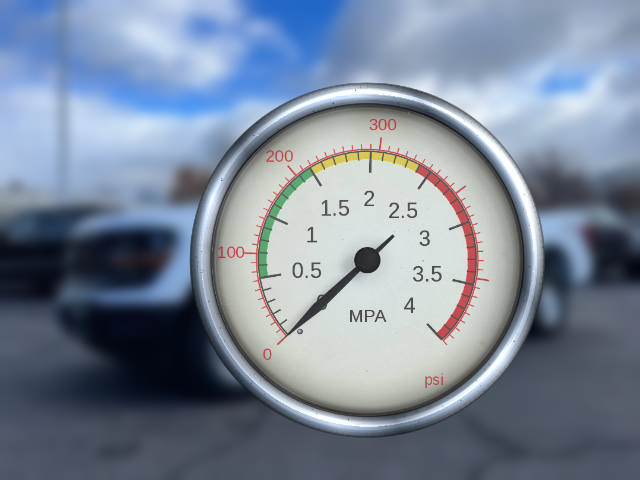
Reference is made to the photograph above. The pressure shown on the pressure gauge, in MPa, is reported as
0 MPa
